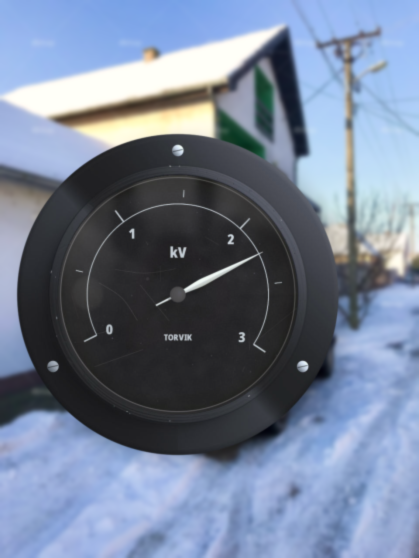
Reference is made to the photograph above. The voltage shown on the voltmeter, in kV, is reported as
2.25 kV
